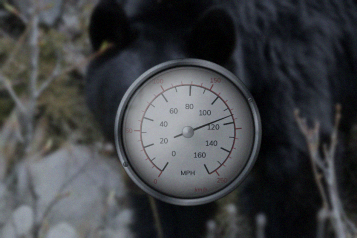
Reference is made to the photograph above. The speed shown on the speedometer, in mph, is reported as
115 mph
